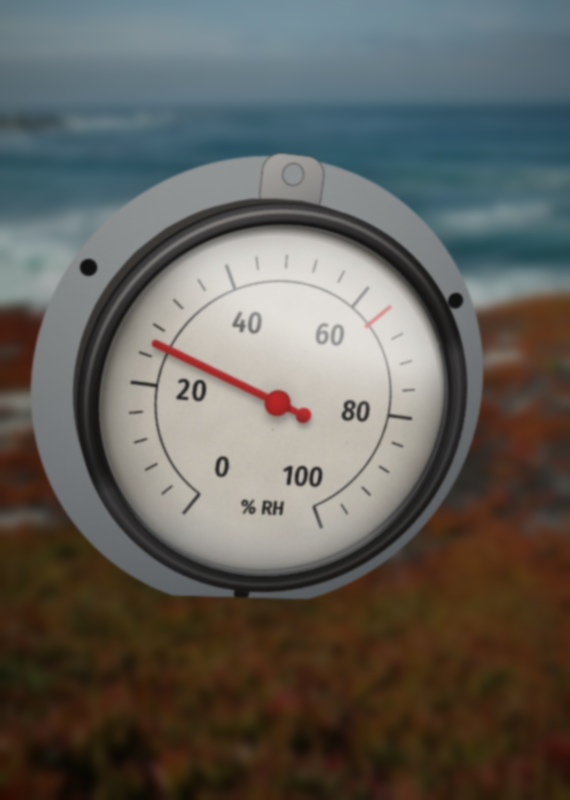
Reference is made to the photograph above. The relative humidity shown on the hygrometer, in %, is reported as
26 %
